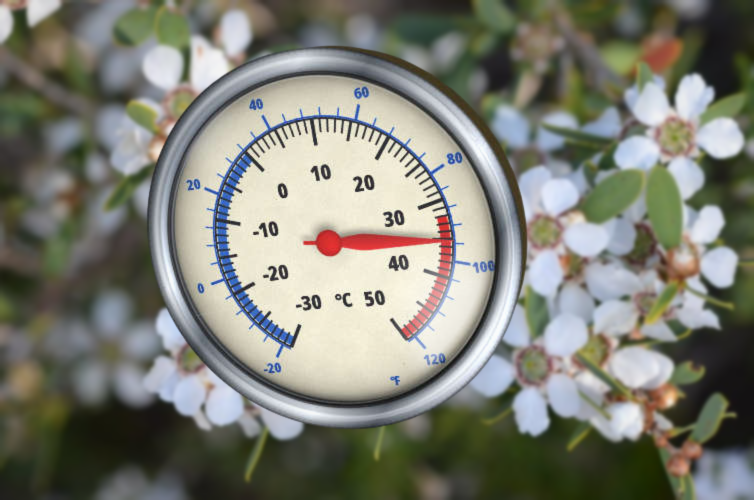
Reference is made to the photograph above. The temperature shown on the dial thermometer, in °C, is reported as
35 °C
